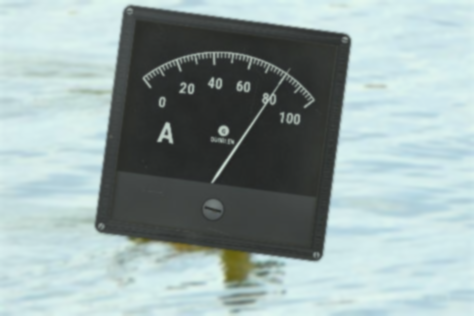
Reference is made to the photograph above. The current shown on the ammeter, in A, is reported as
80 A
